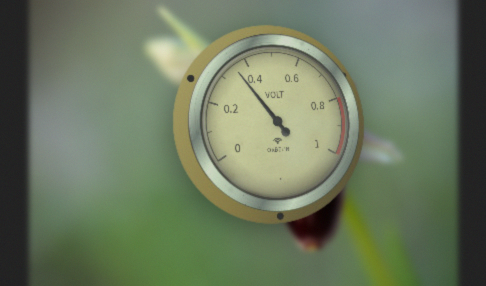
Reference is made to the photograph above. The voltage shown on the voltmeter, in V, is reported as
0.35 V
